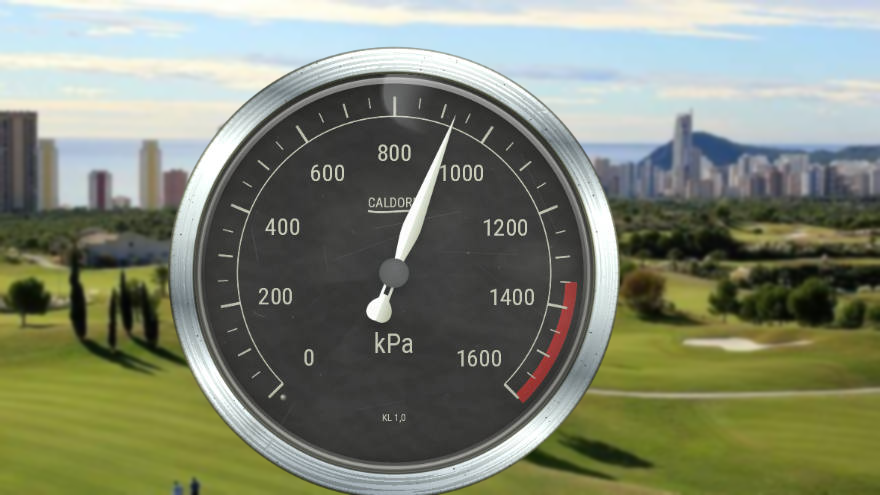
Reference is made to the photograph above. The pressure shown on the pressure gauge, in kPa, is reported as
925 kPa
